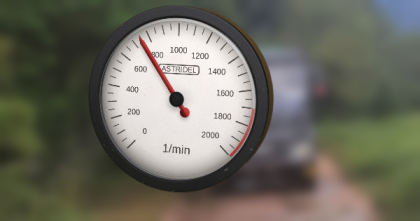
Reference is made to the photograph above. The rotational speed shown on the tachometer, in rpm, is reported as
750 rpm
